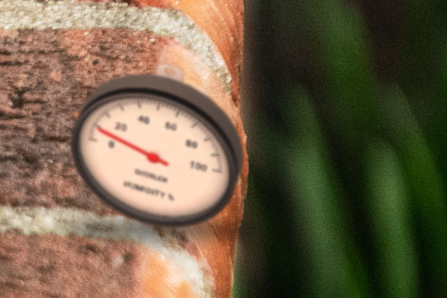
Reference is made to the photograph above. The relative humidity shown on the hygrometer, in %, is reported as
10 %
